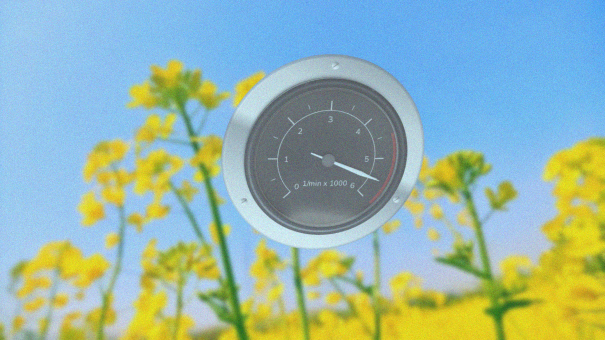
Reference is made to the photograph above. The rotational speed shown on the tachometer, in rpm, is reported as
5500 rpm
